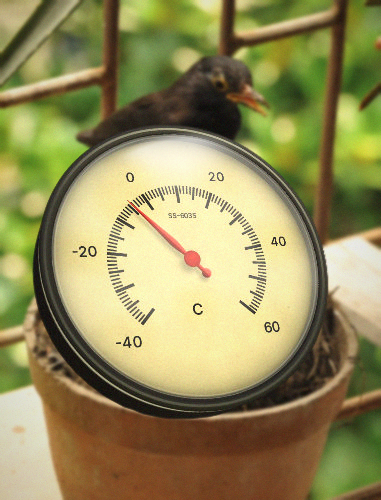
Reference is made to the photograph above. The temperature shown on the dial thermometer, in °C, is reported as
-5 °C
